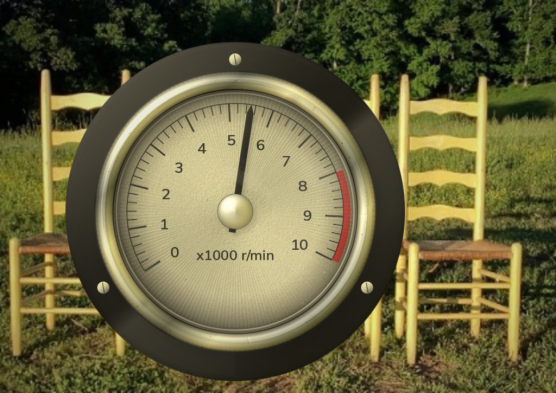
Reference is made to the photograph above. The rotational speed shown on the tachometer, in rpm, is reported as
5500 rpm
